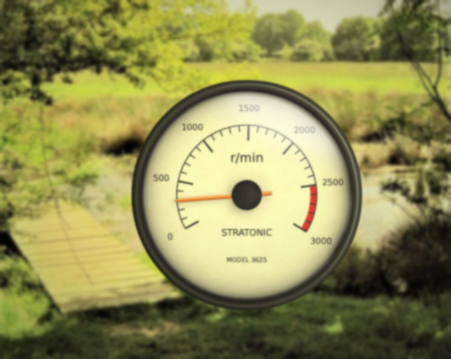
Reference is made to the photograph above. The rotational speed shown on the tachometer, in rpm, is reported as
300 rpm
